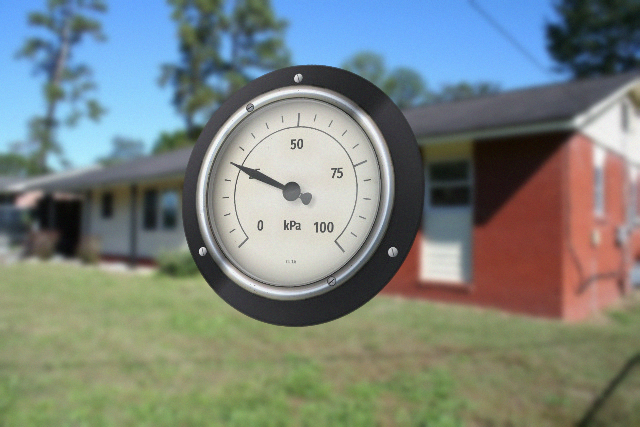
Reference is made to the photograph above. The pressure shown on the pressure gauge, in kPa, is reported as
25 kPa
